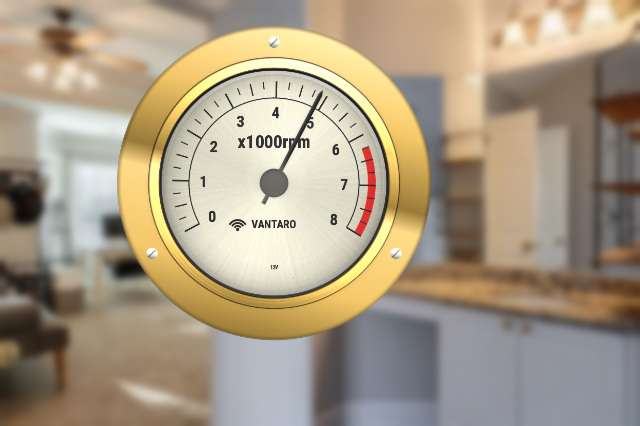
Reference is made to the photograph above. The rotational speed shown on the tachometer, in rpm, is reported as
4875 rpm
